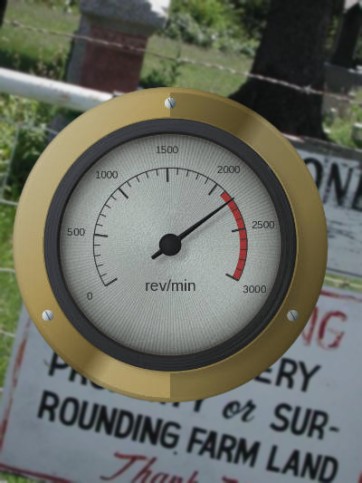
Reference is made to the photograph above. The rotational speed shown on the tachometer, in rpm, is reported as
2200 rpm
